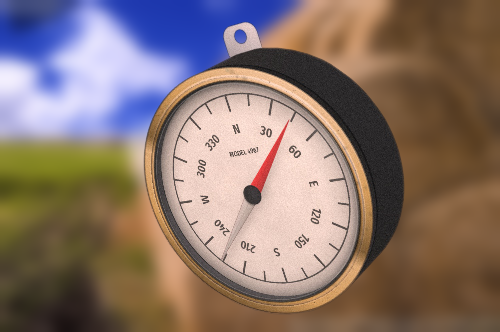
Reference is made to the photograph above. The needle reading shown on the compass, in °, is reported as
45 °
